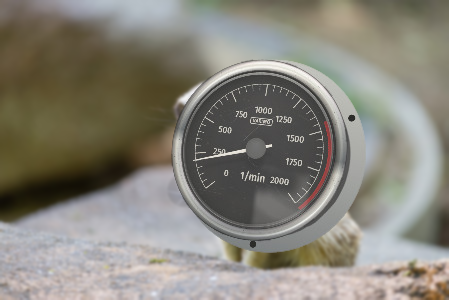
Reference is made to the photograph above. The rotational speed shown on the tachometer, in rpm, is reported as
200 rpm
